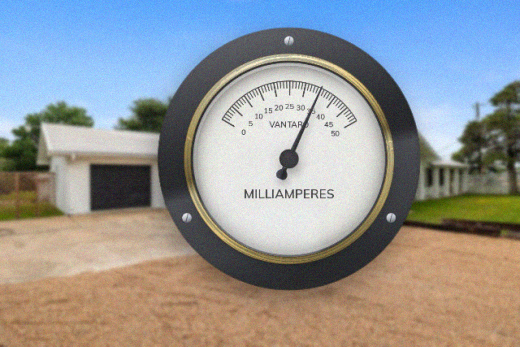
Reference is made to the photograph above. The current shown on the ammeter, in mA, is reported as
35 mA
